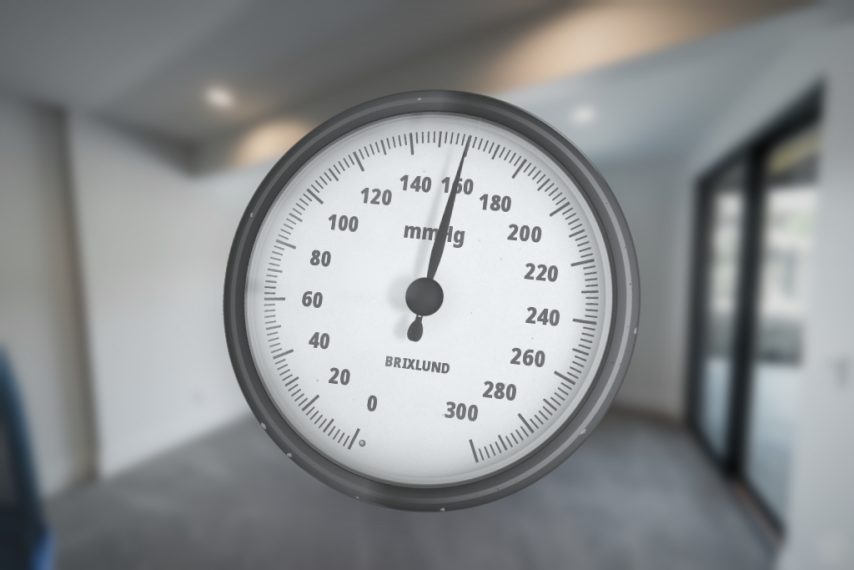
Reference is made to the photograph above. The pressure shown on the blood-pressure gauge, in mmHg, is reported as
160 mmHg
